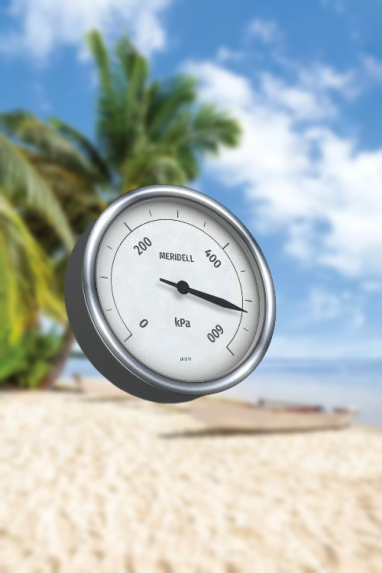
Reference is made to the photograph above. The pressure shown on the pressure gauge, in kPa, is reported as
525 kPa
